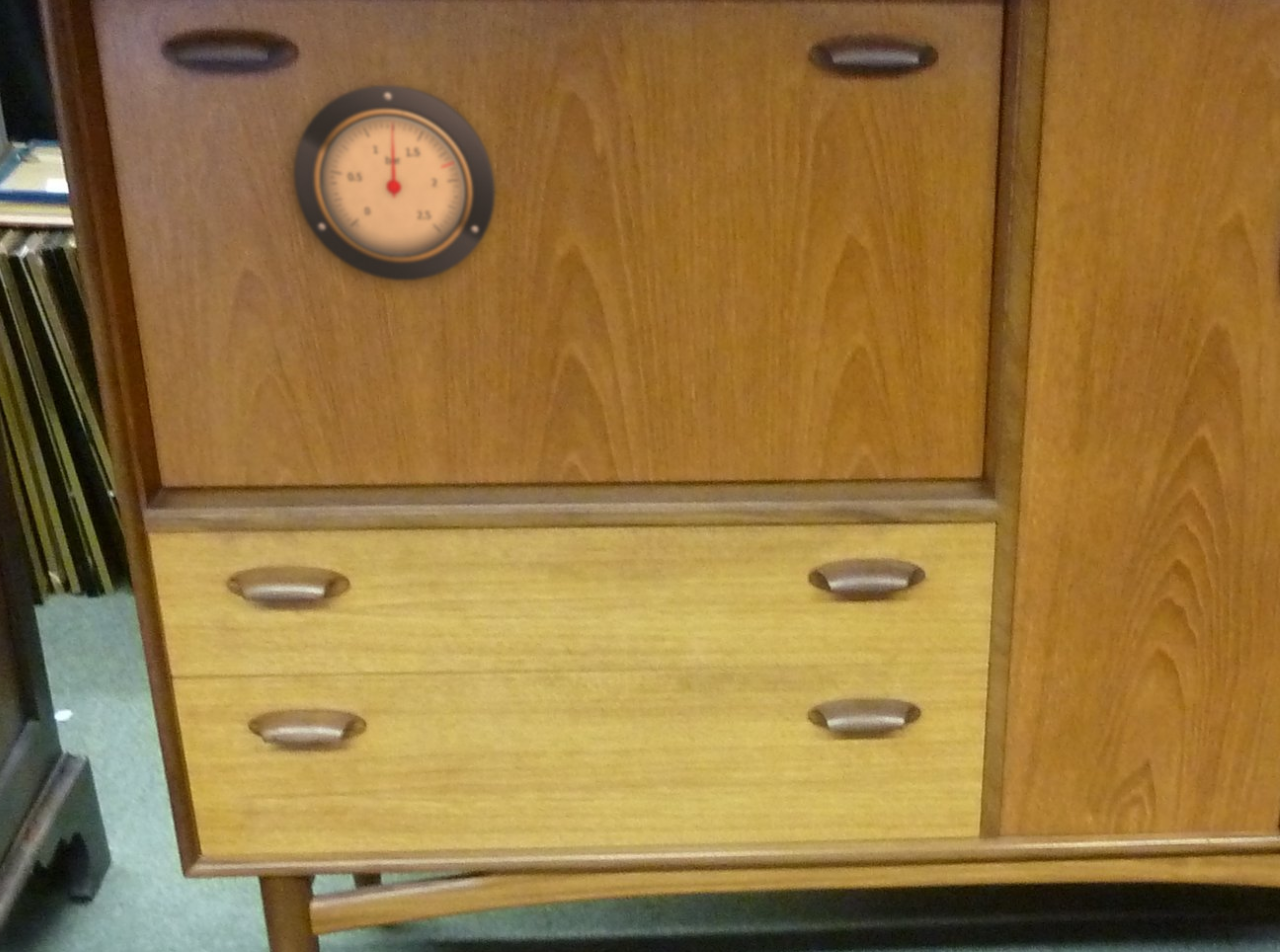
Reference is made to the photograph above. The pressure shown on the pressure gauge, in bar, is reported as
1.25 bar
